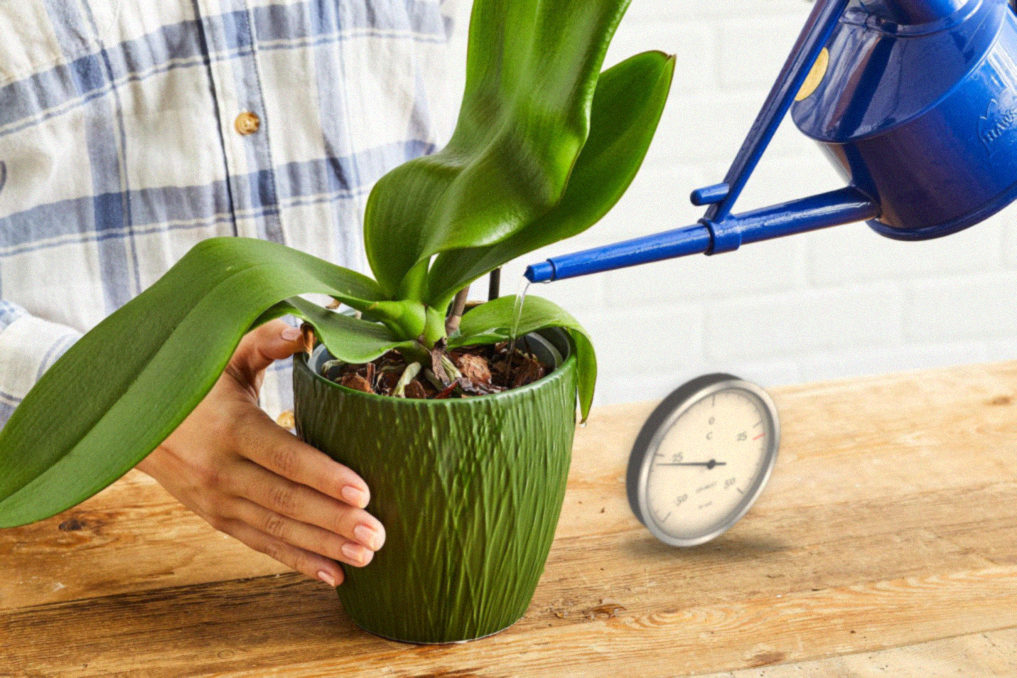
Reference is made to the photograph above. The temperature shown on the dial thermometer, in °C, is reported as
-27.5 °C
